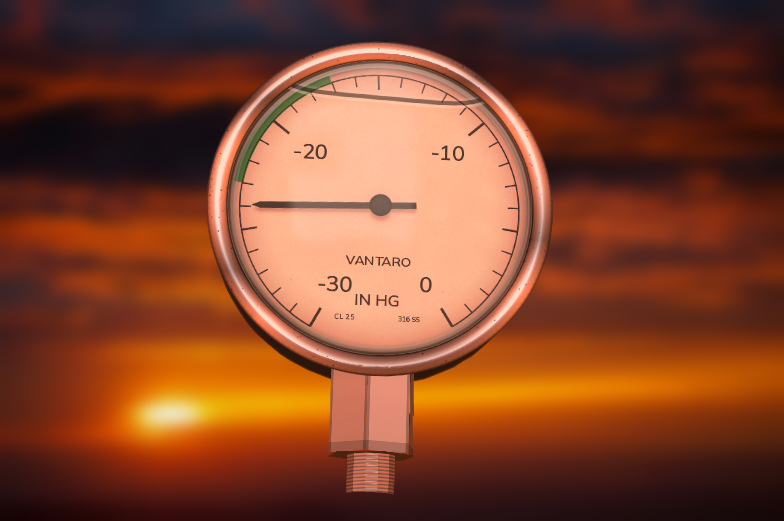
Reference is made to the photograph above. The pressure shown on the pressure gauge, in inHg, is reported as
-24 inHg
